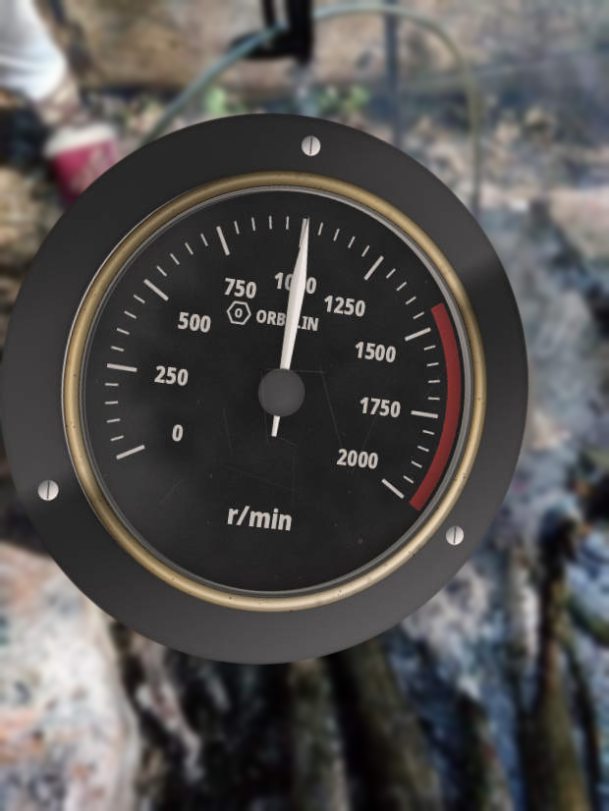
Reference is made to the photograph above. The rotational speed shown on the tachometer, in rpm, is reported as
1000 rpm
